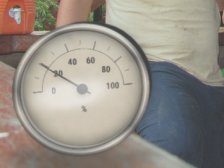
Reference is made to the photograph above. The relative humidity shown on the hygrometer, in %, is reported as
20 %
